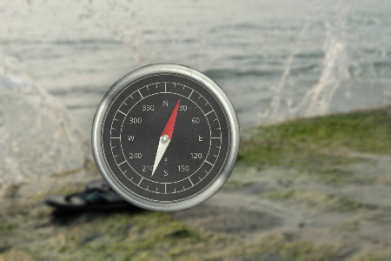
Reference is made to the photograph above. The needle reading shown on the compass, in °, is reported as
20 °
